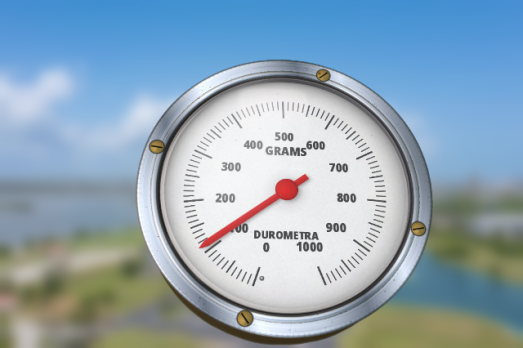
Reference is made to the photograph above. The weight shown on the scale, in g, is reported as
110 g
